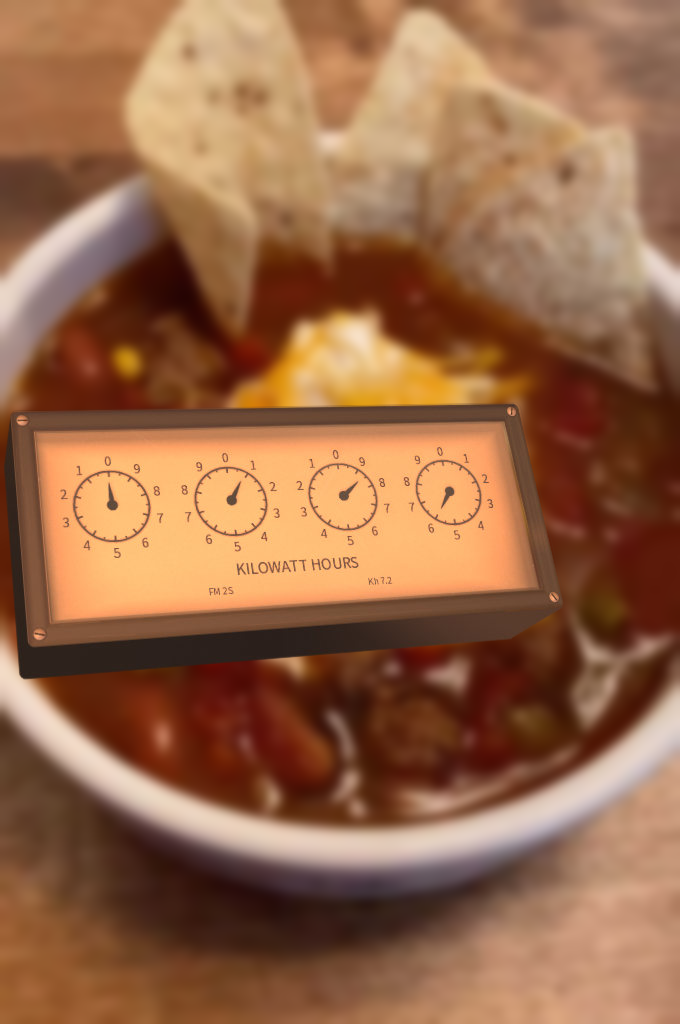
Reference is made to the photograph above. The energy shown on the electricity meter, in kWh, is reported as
86 kWh
